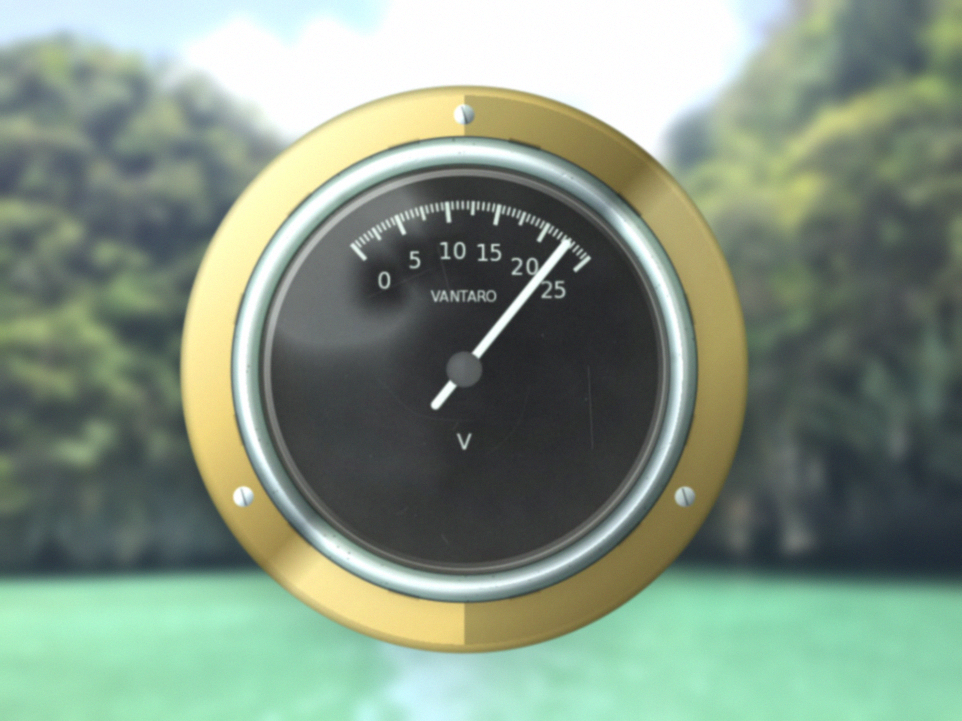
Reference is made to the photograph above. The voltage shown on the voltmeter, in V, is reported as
22.5 V
